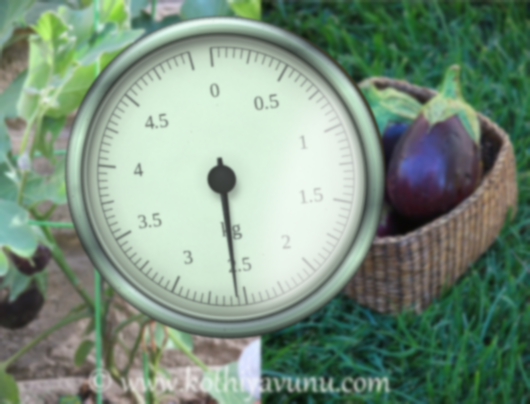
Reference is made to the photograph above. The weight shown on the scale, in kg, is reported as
2.55 kg
